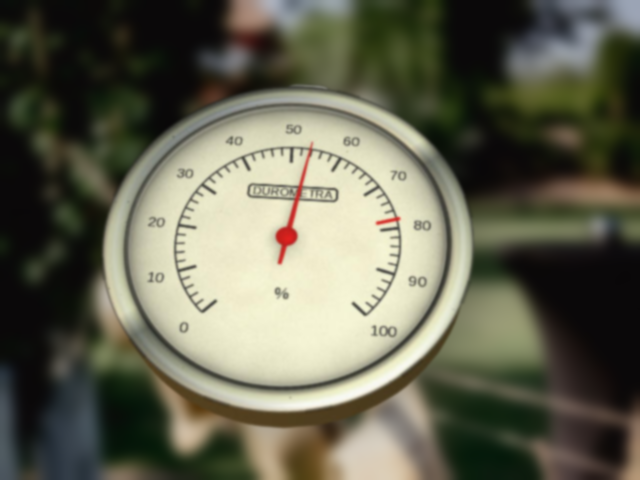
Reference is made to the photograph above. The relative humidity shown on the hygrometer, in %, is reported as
54 %
